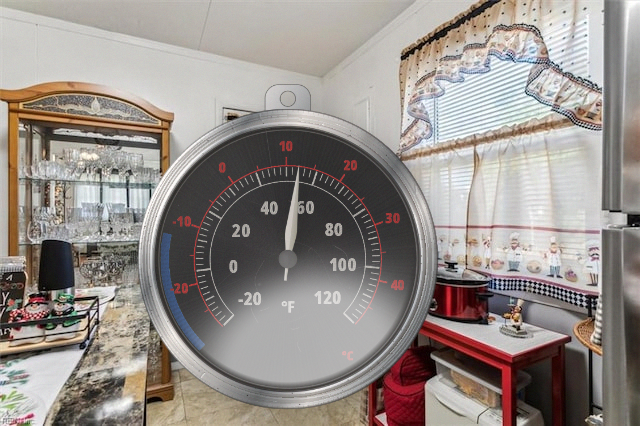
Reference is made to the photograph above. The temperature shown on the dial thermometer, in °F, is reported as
54 °F
